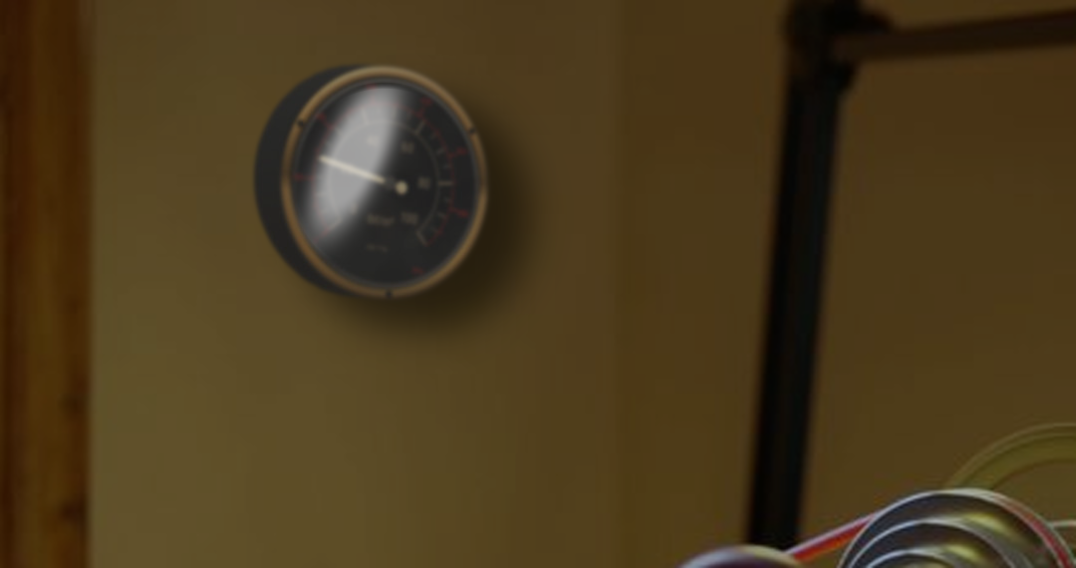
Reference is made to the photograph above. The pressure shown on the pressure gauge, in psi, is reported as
20 psi
